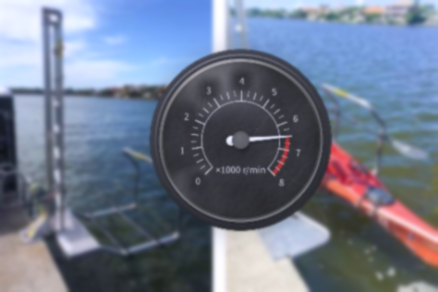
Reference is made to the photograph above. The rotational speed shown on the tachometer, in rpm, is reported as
6500 rpm
